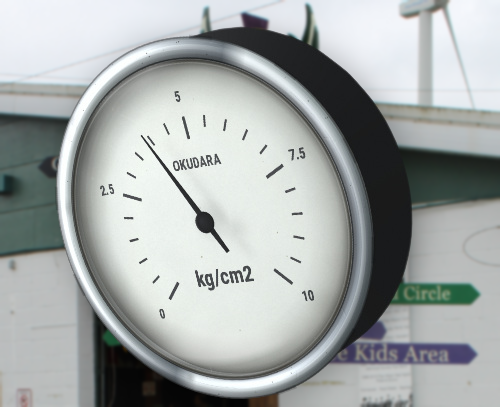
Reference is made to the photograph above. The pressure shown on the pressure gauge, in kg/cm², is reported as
4 kg/cm²
